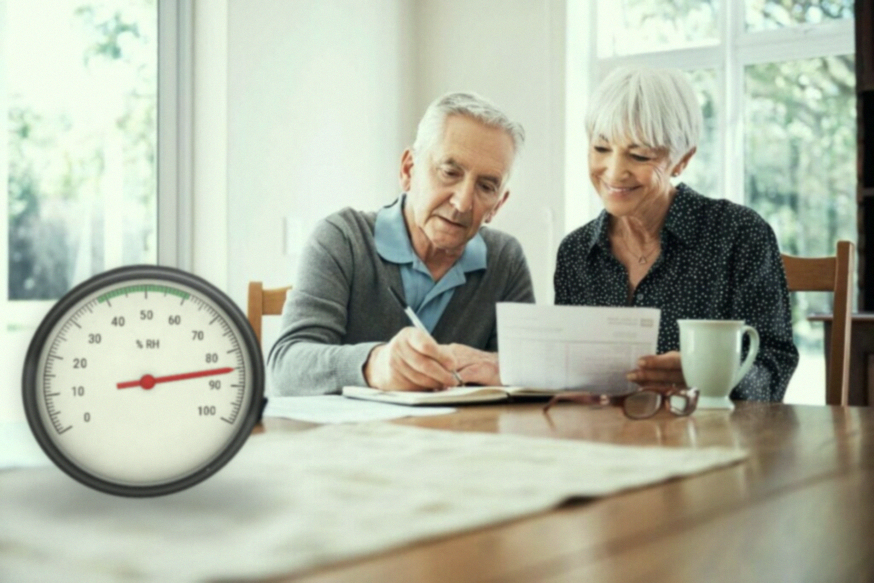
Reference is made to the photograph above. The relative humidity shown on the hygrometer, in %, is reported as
85 %
